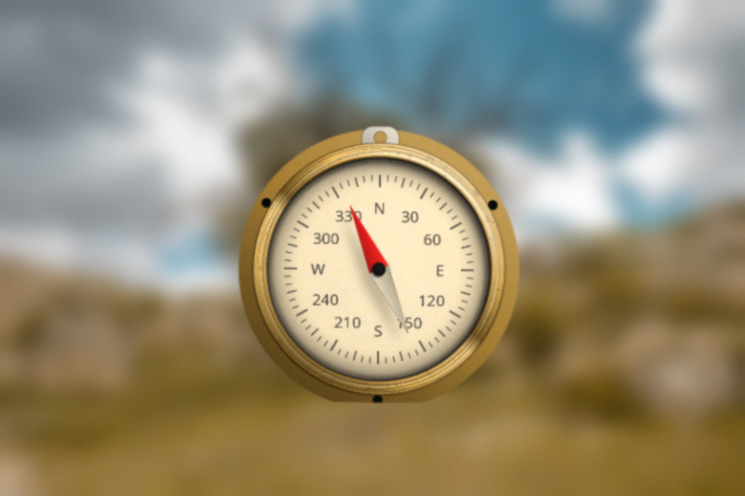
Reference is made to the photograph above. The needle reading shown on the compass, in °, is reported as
335 °
